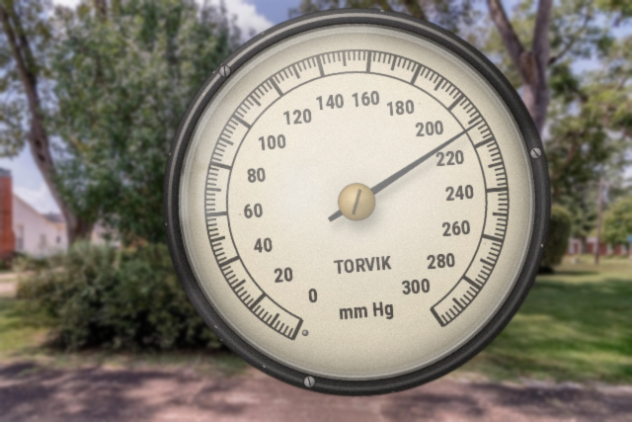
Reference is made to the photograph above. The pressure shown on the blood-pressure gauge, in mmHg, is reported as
212 mmHg
